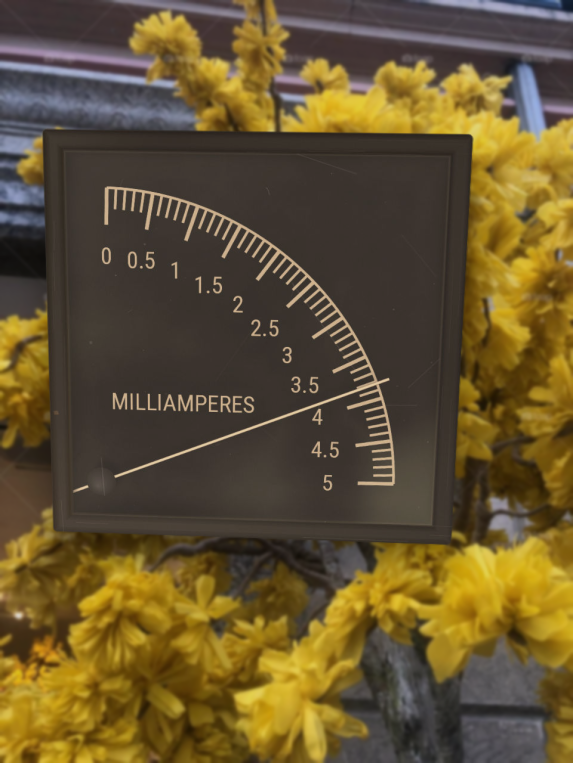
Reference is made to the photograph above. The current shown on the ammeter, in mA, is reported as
3.8 mA
